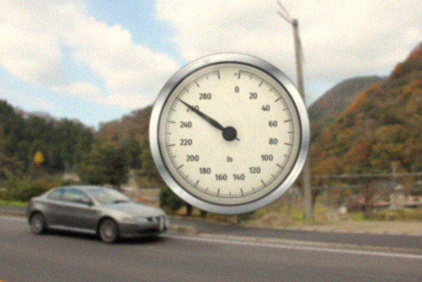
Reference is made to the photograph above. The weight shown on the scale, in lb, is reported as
260 lb
